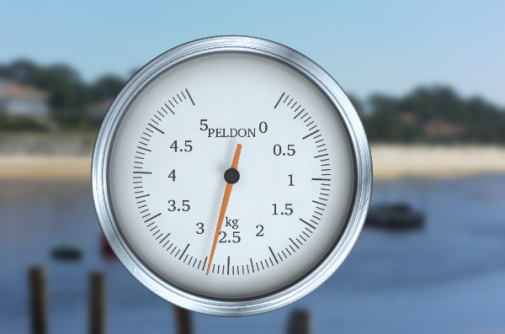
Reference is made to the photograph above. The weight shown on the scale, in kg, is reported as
2.7 kg
